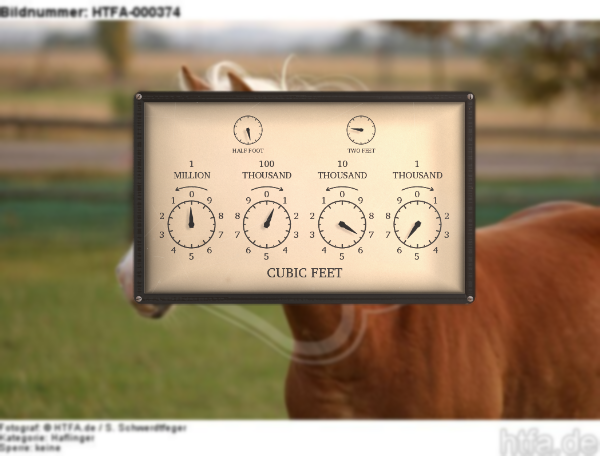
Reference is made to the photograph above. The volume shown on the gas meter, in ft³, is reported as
6600 ft³
